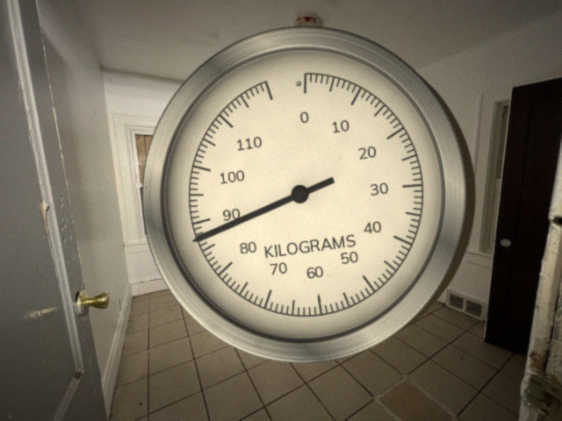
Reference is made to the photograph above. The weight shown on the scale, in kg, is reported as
87 kg
